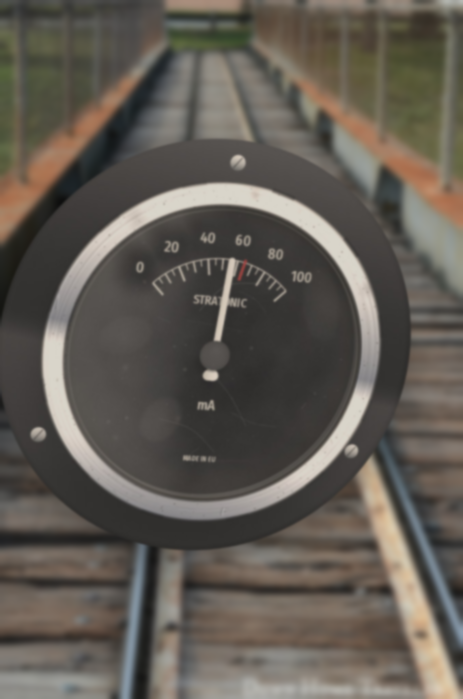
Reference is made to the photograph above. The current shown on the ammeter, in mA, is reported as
55 mA
